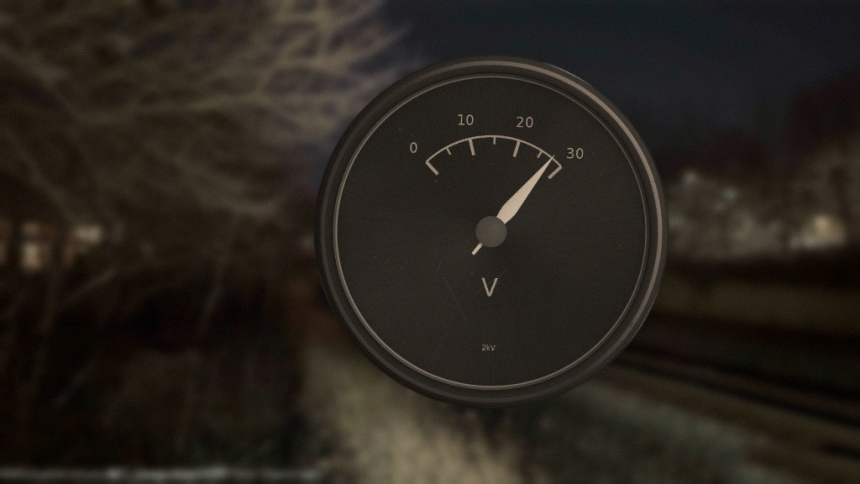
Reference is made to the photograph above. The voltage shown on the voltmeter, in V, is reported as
27.5 V
